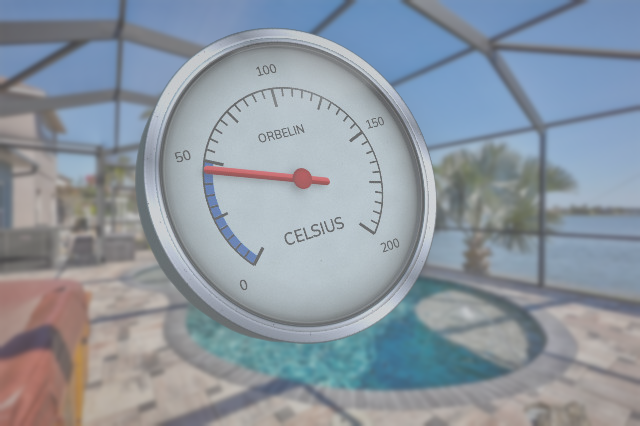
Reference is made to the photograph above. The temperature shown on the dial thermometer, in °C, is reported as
45 °C
